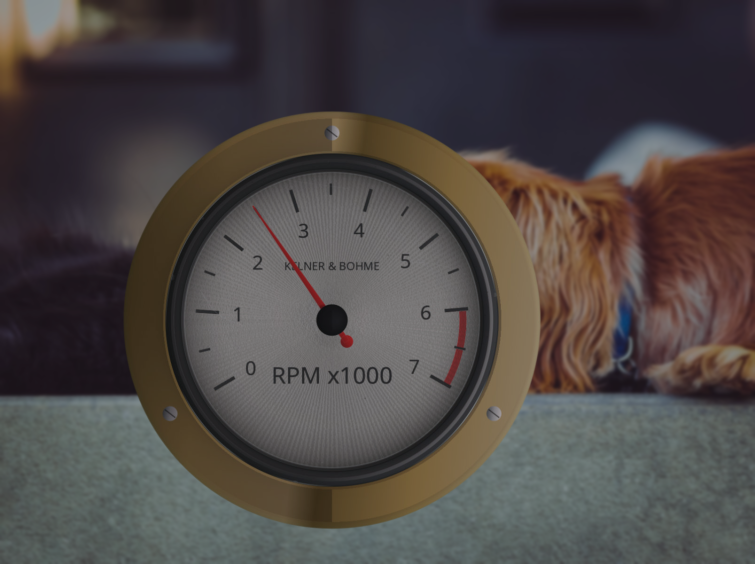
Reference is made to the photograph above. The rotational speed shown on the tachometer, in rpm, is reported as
2500 rpm
